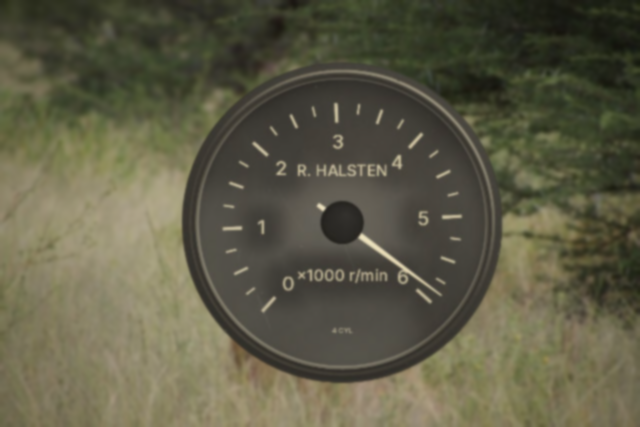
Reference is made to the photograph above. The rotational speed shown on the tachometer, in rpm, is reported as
5875 rpm
